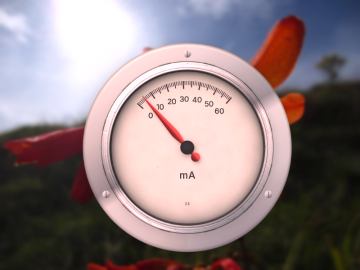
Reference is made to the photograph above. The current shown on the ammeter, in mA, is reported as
5 mA
